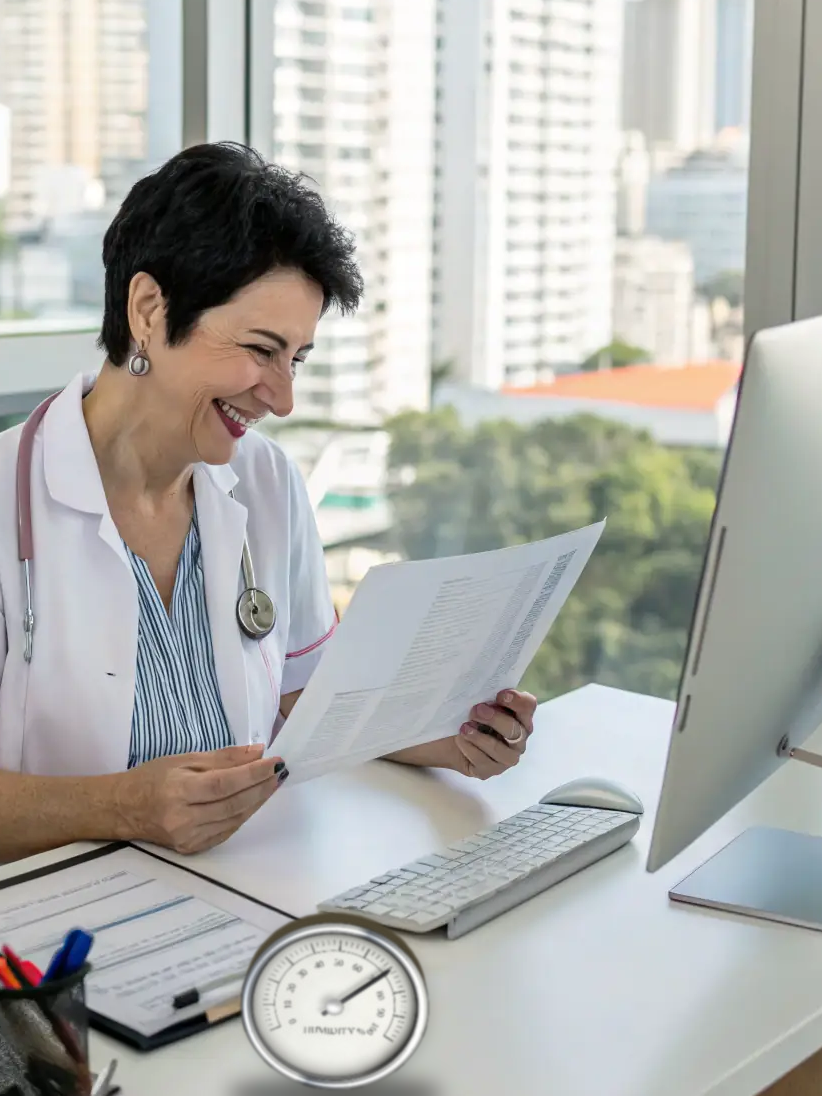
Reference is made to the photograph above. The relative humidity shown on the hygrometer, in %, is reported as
70 %
